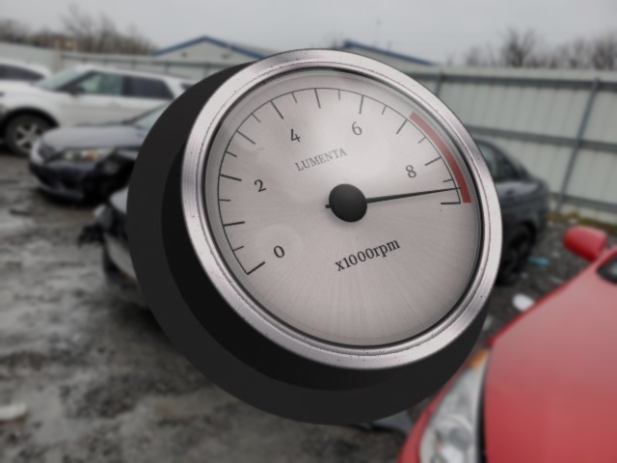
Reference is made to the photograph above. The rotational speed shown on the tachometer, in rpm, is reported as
8750 rpm
